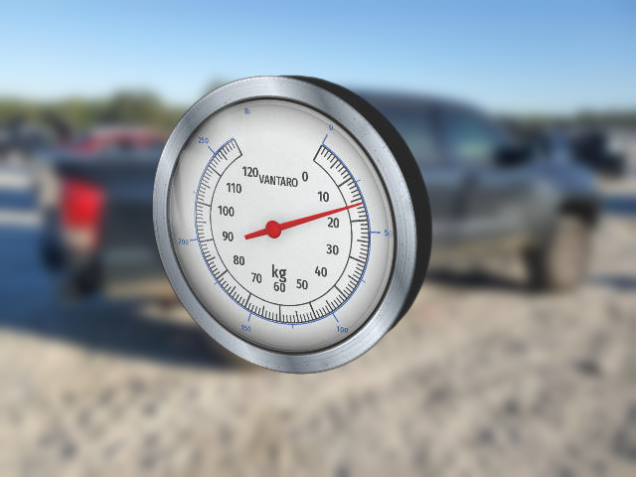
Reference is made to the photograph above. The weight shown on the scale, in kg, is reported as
16 kg
